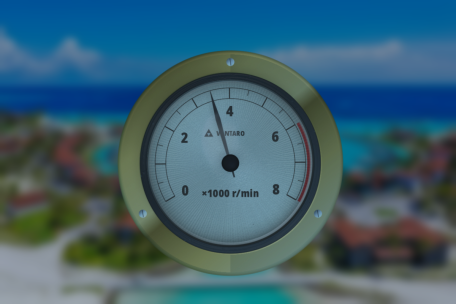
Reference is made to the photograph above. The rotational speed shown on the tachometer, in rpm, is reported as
3500 rpm
